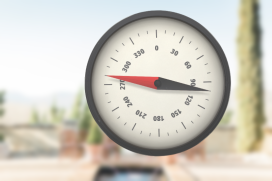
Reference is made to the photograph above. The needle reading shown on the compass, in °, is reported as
280 °
